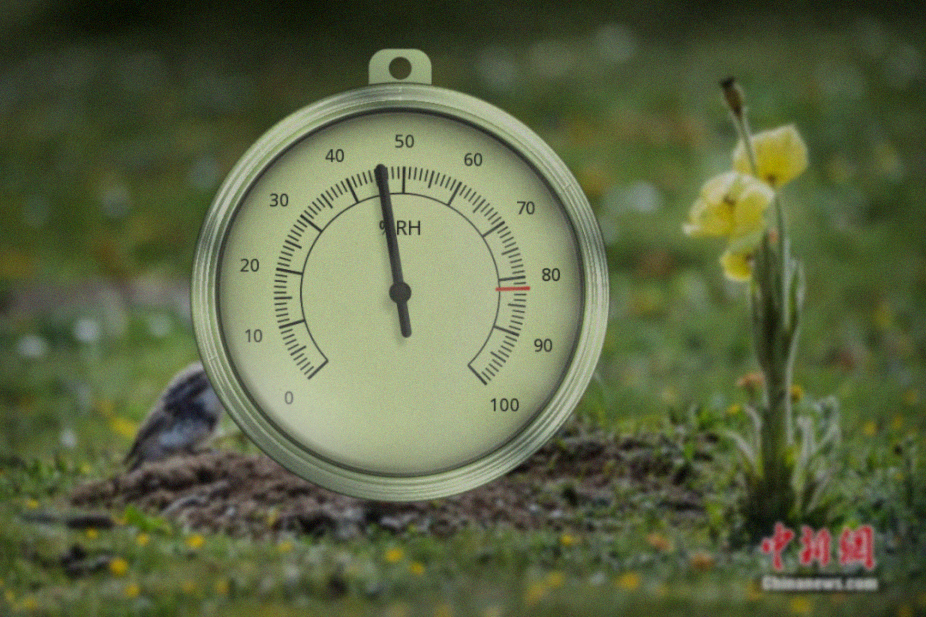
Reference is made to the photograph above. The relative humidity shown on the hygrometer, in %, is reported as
46 %
